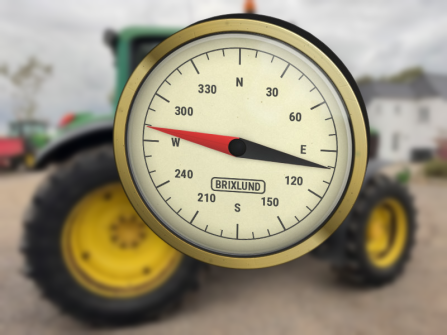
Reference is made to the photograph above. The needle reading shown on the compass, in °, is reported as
280 °
